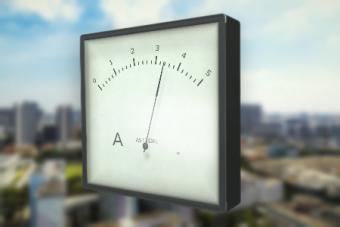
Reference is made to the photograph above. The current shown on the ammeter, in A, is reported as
3.4 A
